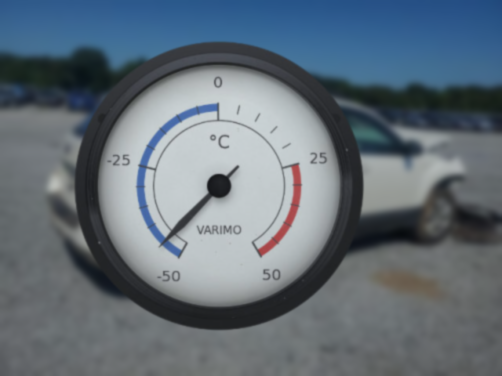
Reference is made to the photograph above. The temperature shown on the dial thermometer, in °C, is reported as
-45 °C
